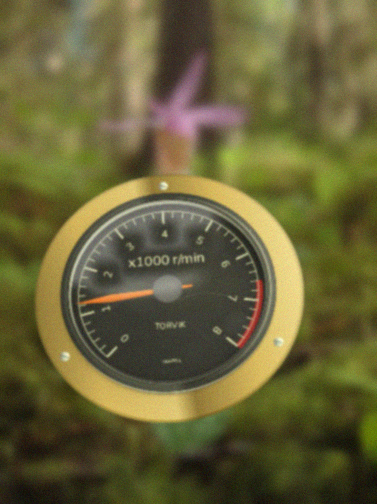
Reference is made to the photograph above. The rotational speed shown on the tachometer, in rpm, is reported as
1200 rpm
